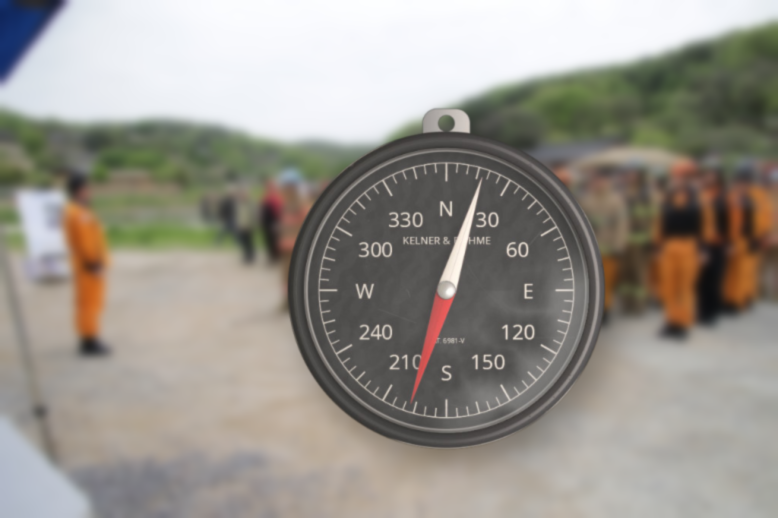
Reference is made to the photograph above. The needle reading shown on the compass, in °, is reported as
197.5 °
